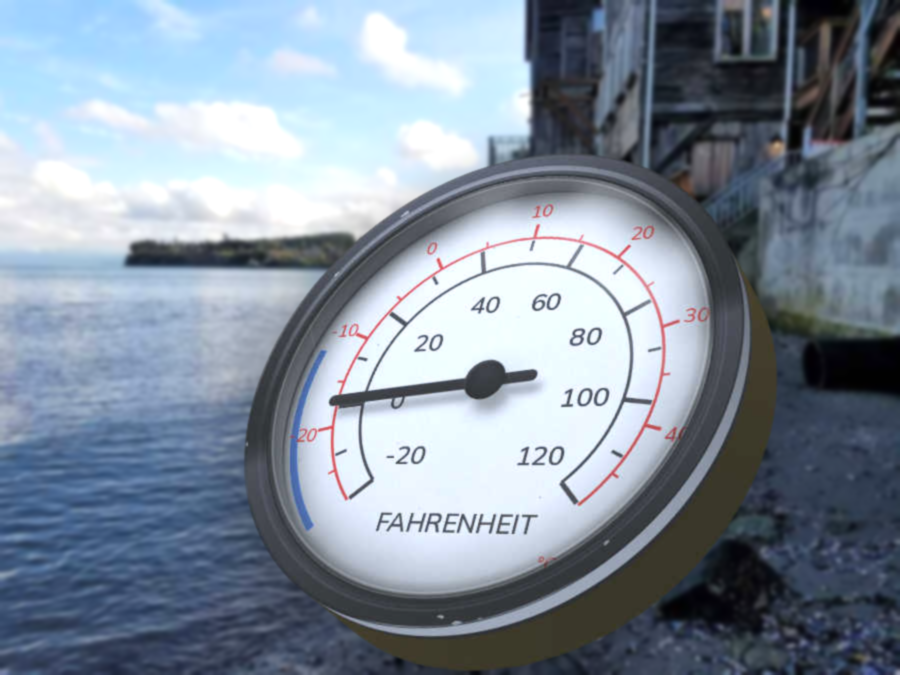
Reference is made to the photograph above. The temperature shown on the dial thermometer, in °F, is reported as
0 °F
